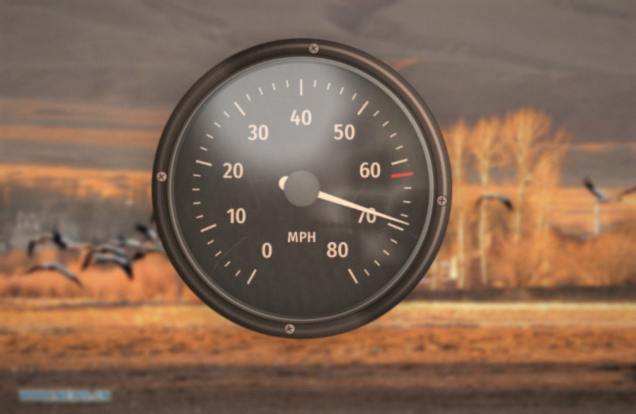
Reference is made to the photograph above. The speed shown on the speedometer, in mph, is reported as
69 mph
